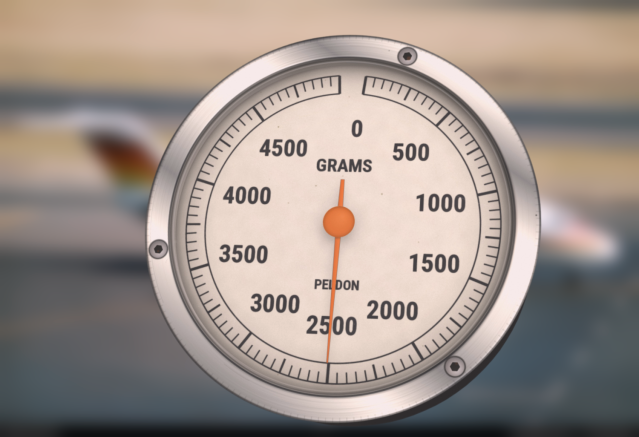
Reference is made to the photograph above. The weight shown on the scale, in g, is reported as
2500 g
